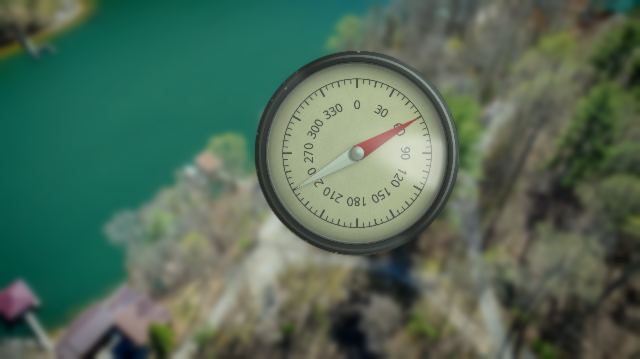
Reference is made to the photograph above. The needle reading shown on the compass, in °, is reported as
60 °
